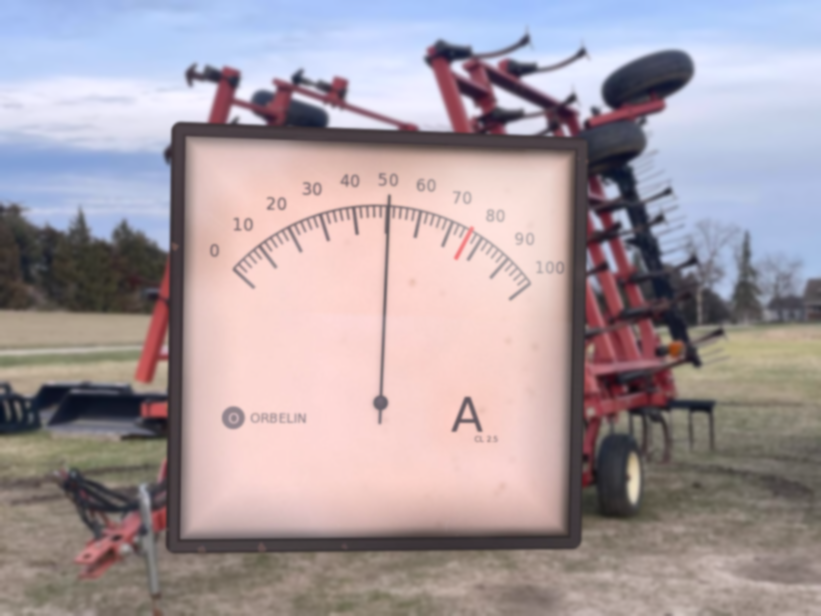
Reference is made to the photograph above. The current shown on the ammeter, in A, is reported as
50 A
